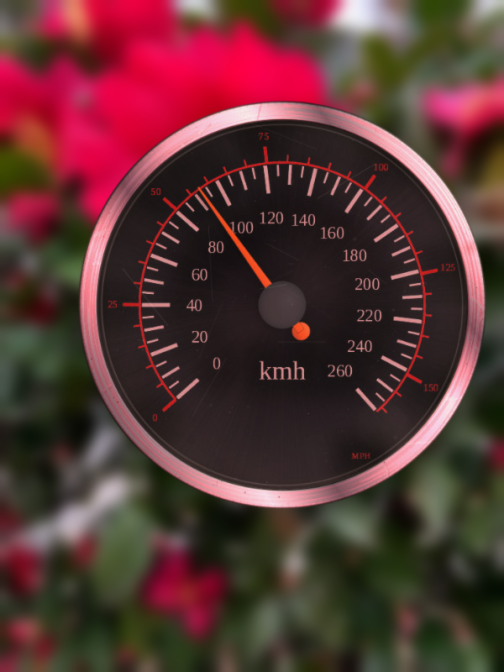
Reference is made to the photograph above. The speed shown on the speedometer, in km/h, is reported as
92.5 km/h
